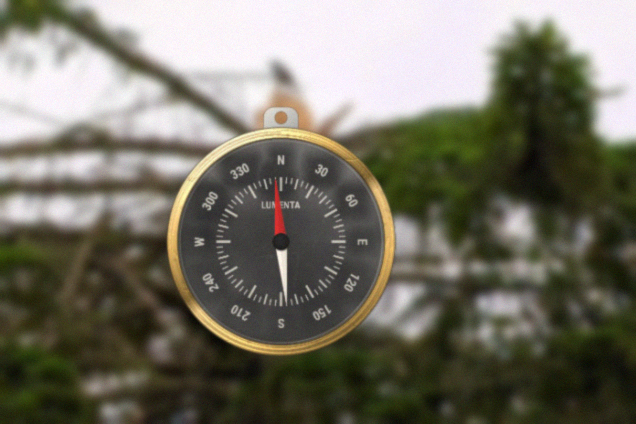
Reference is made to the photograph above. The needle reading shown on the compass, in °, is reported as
355 °
